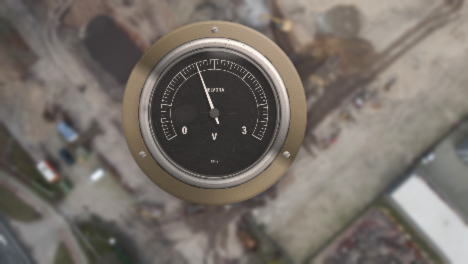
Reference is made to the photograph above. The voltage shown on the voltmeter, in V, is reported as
1.25 V
